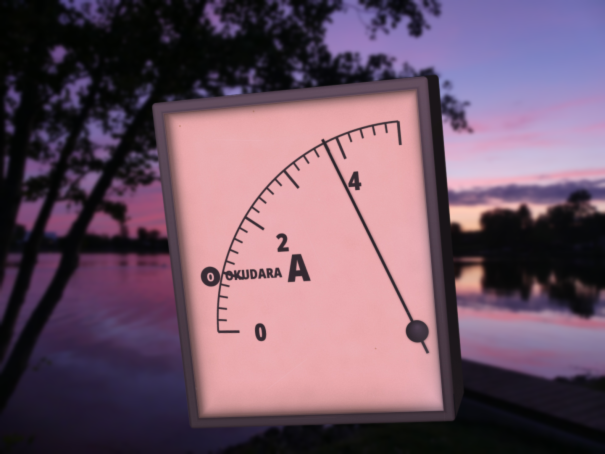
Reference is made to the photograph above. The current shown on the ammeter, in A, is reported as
3.8 A
